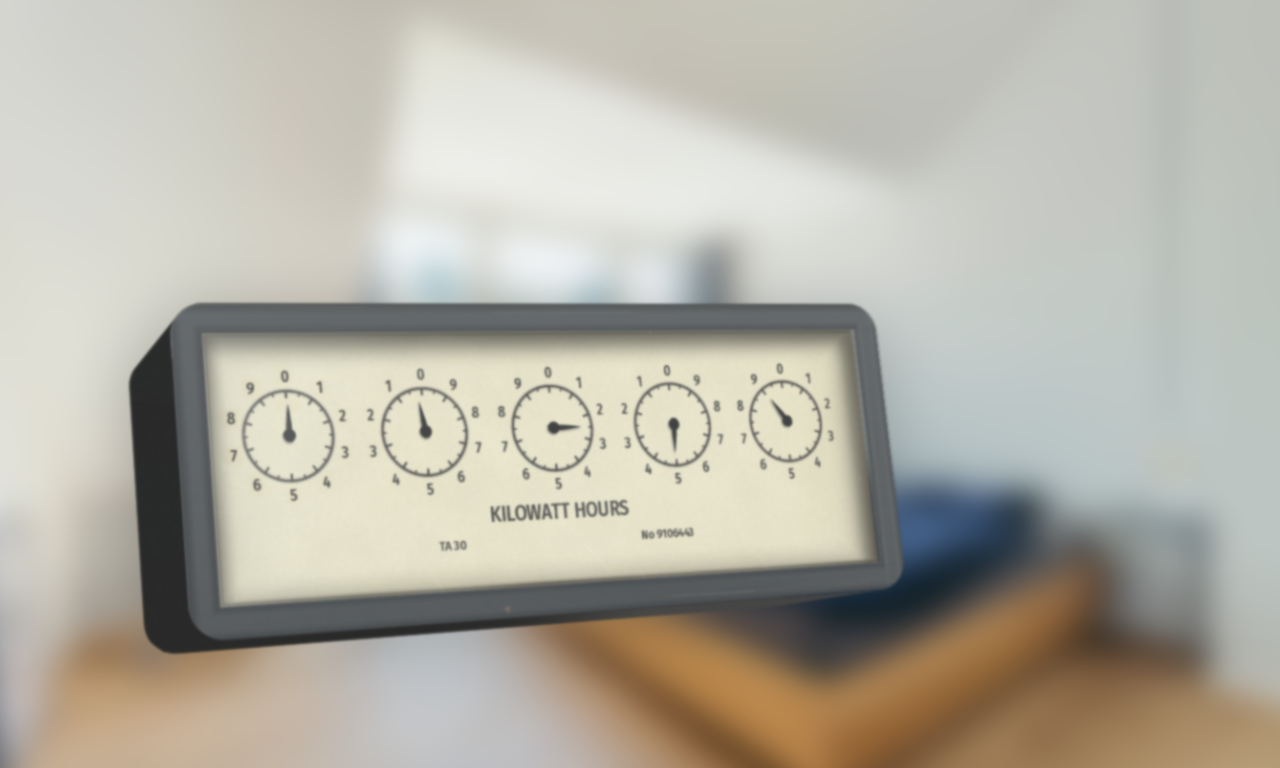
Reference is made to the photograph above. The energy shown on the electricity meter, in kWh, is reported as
249 kWh
